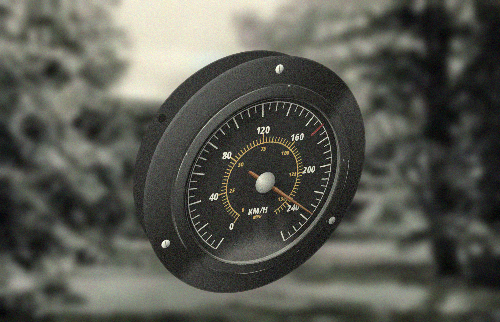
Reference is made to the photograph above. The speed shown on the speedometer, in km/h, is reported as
235 km/h
